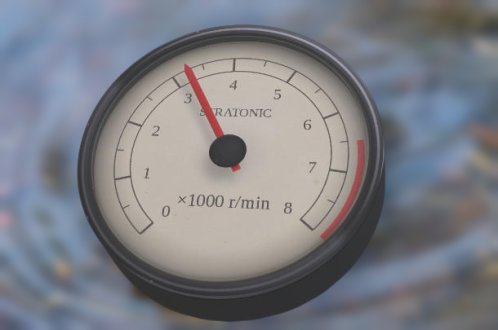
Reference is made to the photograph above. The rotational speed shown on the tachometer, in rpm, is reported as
3250 rpm
